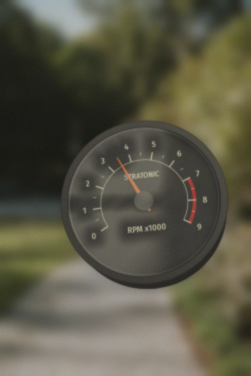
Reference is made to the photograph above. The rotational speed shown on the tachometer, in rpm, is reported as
3500 rpm
